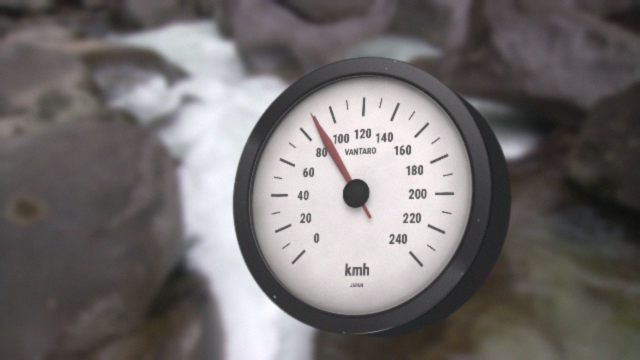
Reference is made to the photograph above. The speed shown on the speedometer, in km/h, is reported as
90 km/h
